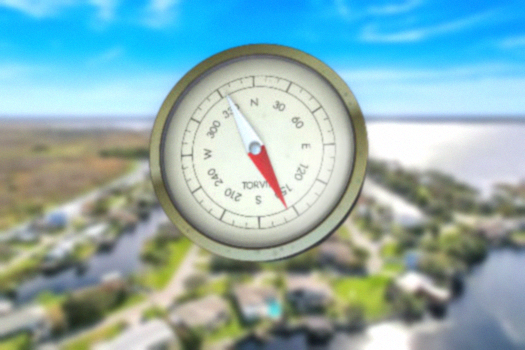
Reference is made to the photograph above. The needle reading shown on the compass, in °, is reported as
155 °
